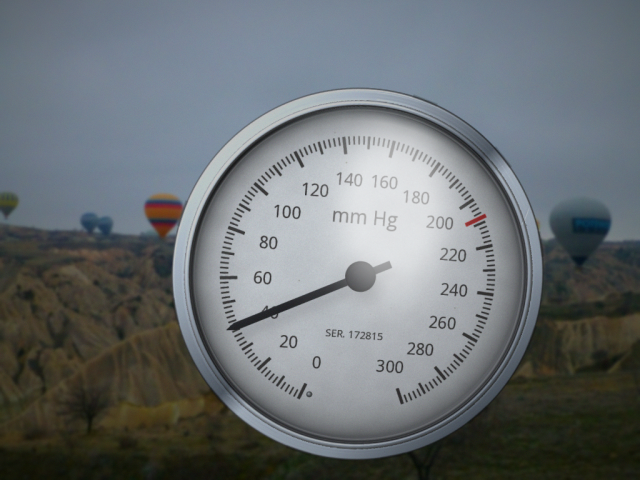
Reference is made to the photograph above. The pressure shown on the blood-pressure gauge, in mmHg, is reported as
40 mmHg
